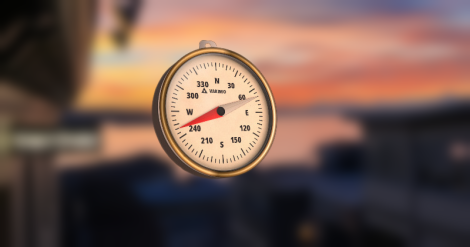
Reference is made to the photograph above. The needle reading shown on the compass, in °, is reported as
250 °
